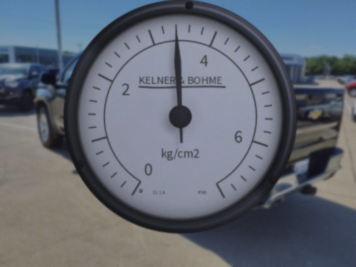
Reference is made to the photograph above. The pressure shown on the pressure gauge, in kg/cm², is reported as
3.4 kg/cm²
